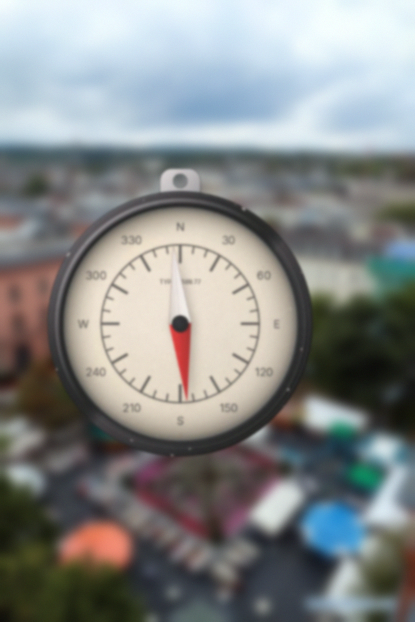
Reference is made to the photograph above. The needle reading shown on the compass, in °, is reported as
175 °
